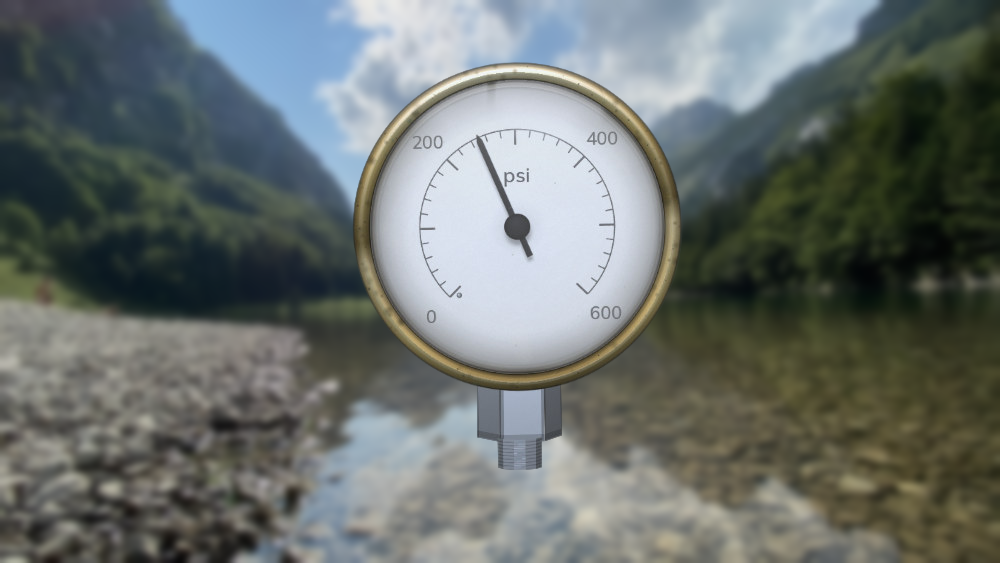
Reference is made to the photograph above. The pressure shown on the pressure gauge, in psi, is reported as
250 psi
